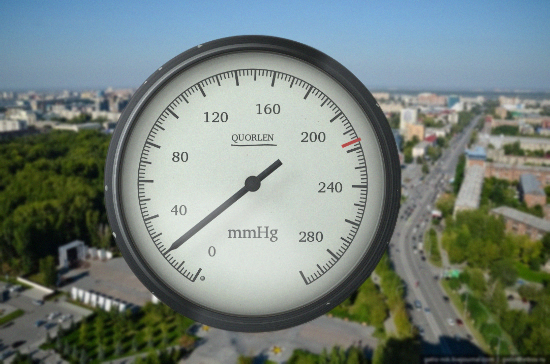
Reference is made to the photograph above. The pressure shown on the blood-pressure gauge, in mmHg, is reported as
20 mmHg
